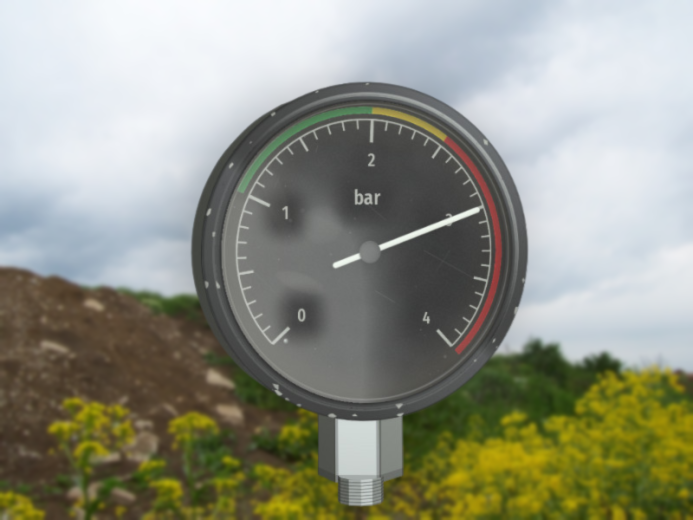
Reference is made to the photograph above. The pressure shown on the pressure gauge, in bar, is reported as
3 bar
